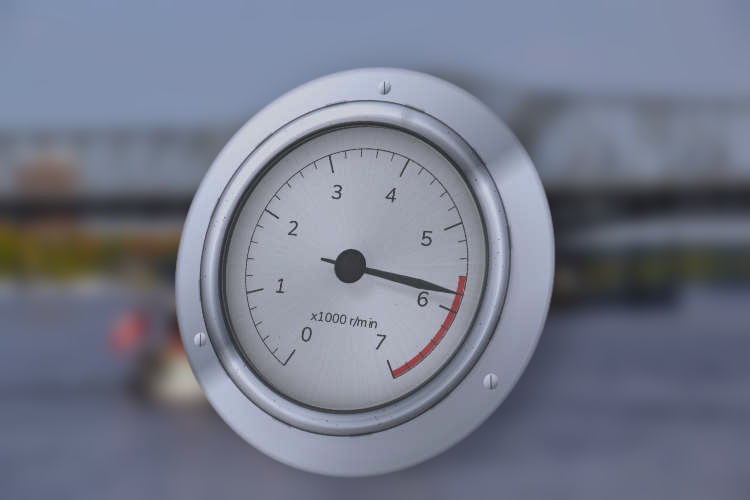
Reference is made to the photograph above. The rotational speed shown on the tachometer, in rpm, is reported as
5800 rpm
